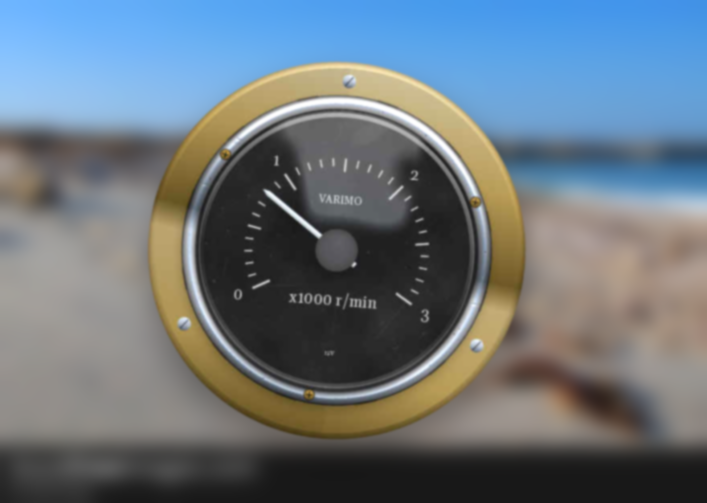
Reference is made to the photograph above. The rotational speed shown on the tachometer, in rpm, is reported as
800 rpm
